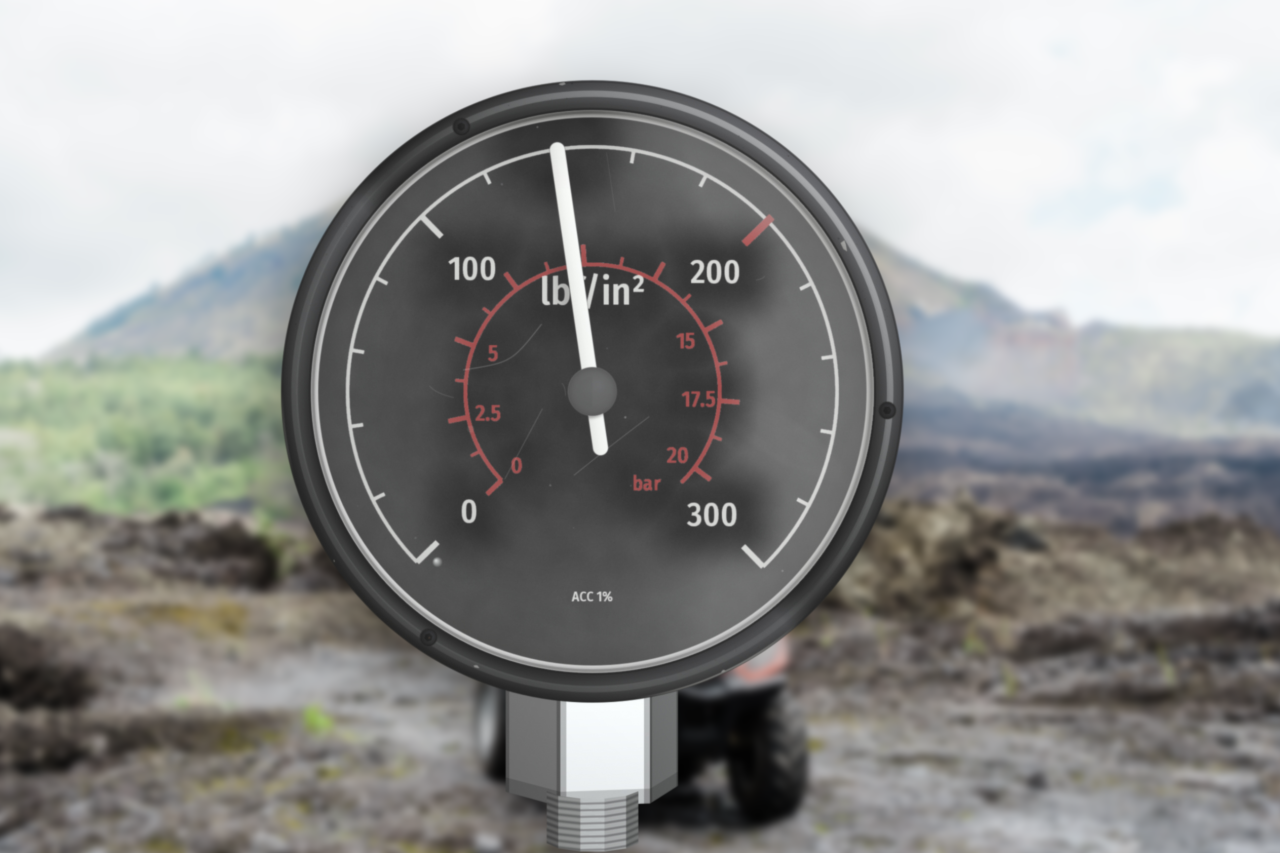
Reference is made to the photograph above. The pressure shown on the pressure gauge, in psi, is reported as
140 psi
